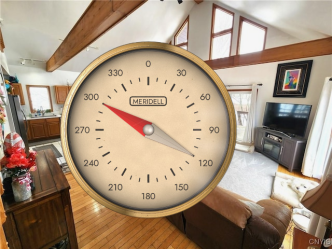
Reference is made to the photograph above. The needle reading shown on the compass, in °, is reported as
300 °
